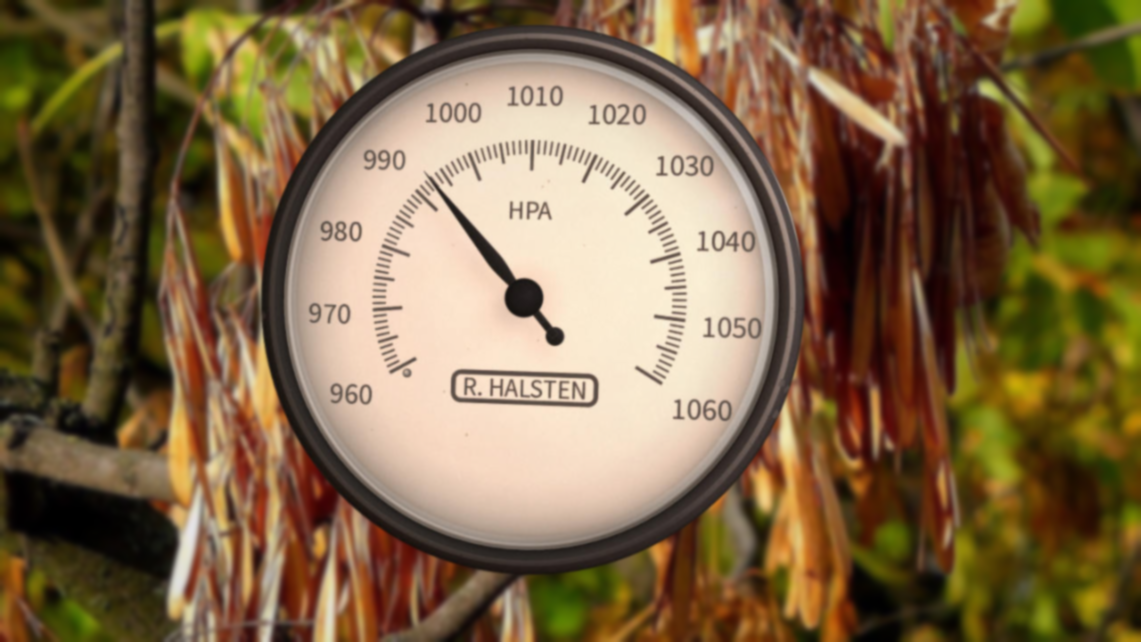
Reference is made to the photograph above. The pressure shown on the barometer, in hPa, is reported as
993 hPa
